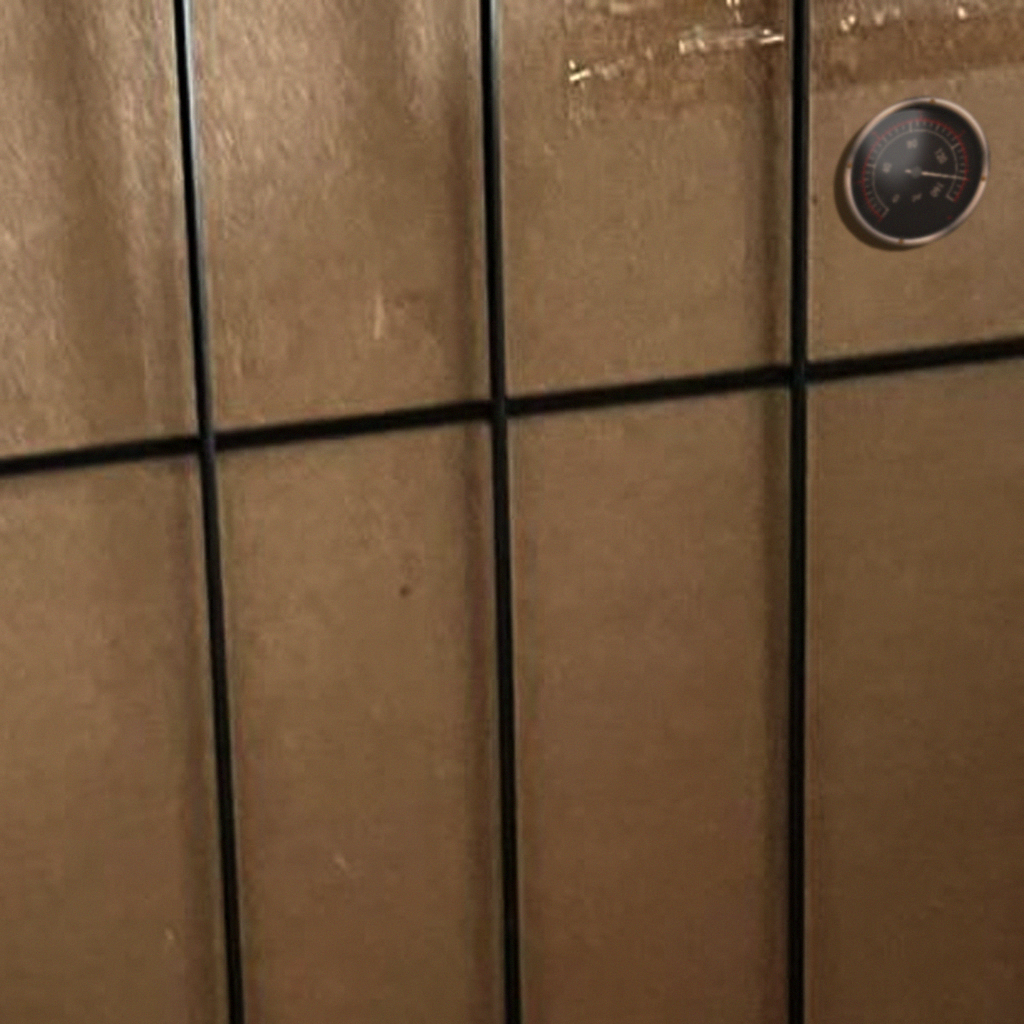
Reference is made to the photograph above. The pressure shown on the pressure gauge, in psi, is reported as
145 psi
